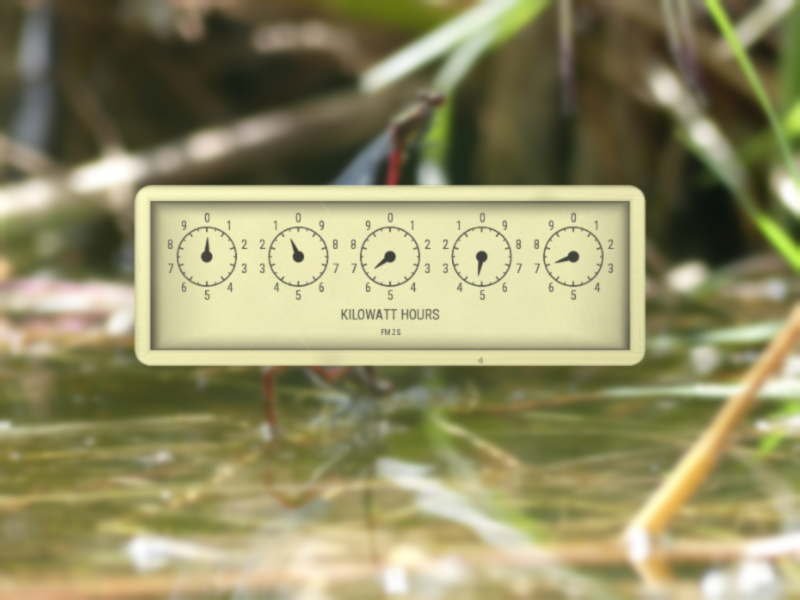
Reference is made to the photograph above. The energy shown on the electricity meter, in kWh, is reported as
647 kWh
